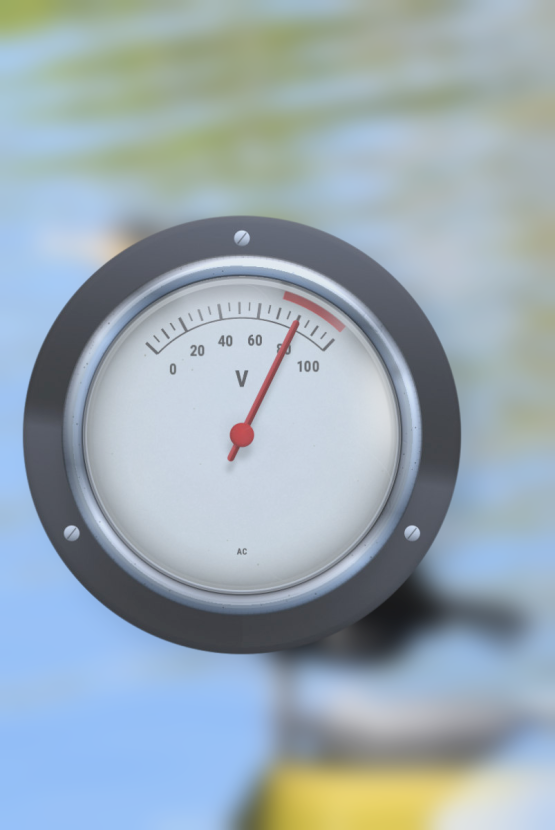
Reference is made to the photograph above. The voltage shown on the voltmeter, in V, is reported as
80 V
